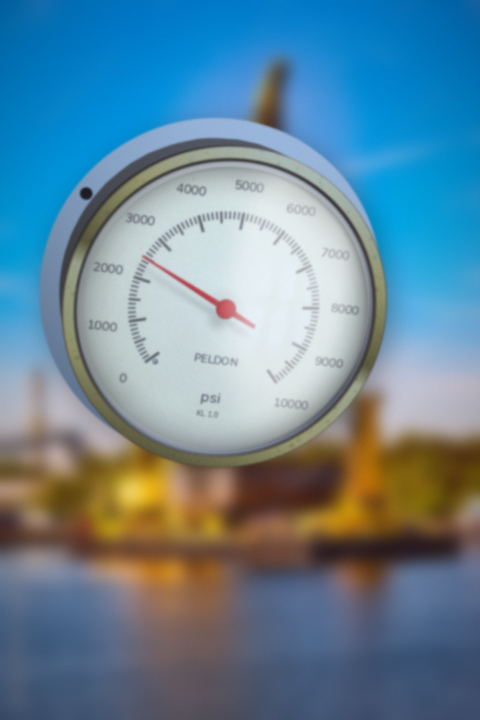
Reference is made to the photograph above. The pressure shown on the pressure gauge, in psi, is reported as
2500 psi
